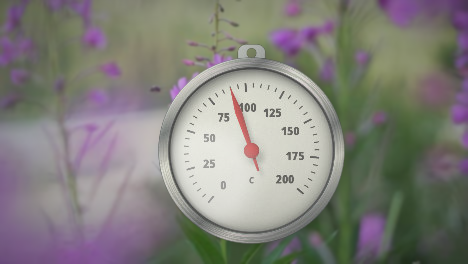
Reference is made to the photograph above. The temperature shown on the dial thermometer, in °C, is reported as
90 °C
